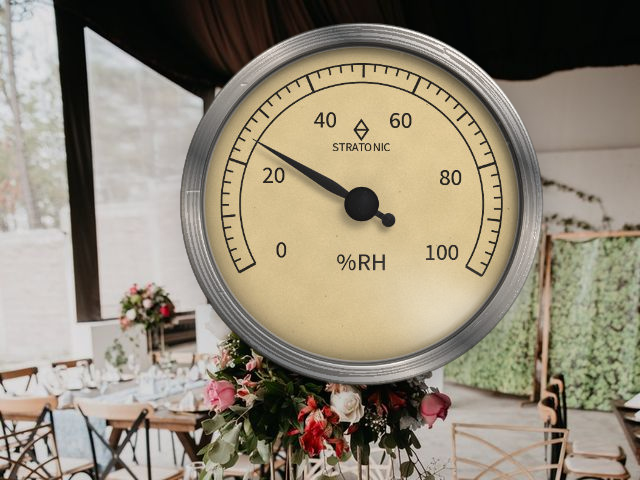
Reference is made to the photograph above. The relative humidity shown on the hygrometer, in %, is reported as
25 %
